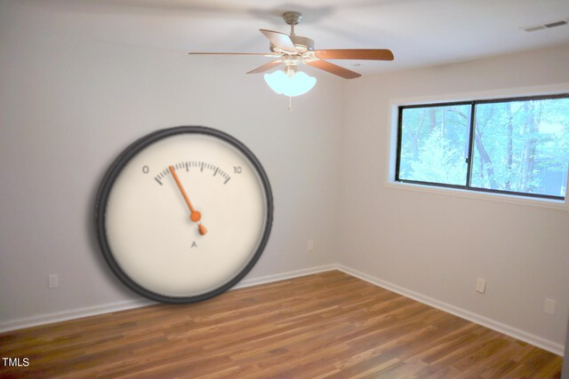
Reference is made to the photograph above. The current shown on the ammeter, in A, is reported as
2 A
